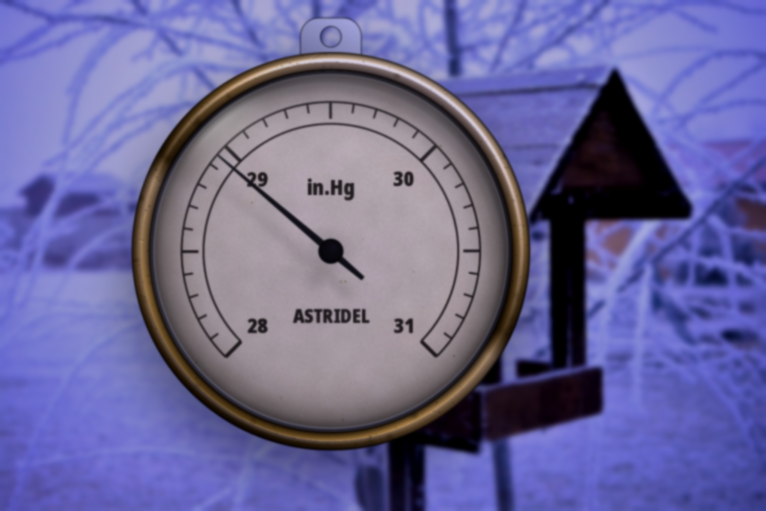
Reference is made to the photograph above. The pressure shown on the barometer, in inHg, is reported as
28.95 inHg
